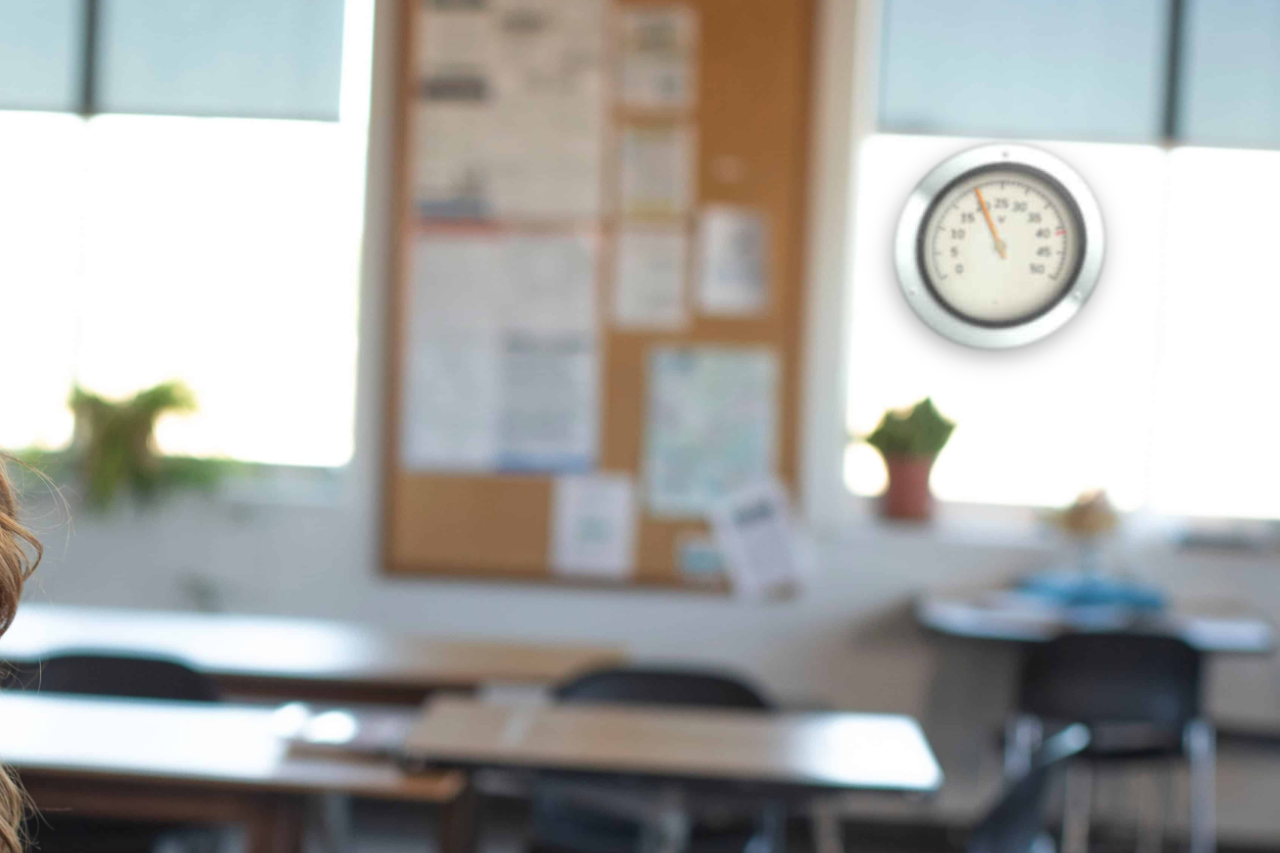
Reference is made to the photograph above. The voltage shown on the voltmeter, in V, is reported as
20 V
